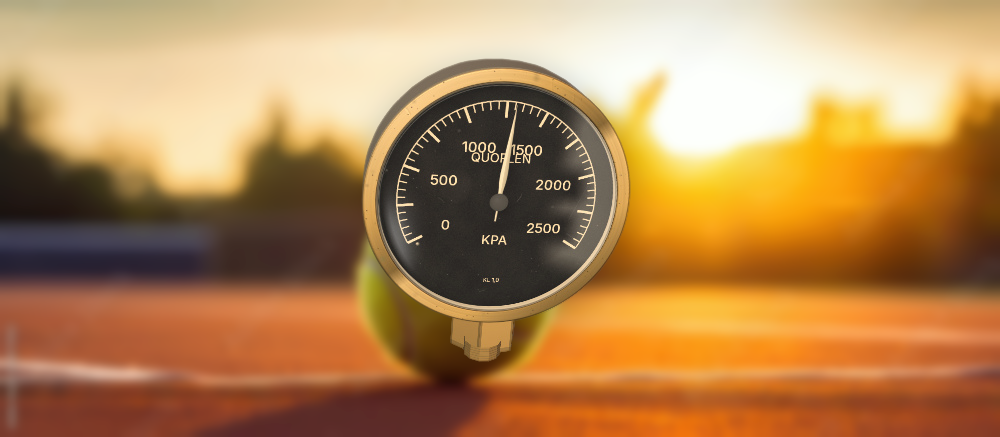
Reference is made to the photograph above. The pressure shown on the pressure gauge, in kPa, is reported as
1300 kPa
